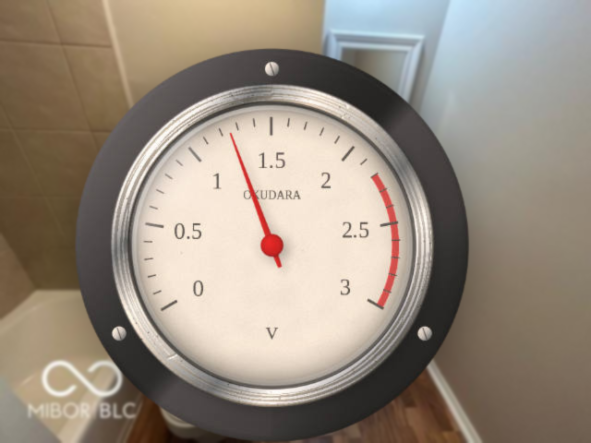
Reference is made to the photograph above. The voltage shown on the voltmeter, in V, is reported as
1.25 V
